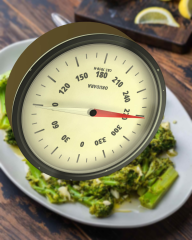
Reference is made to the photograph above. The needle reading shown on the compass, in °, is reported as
270 °
